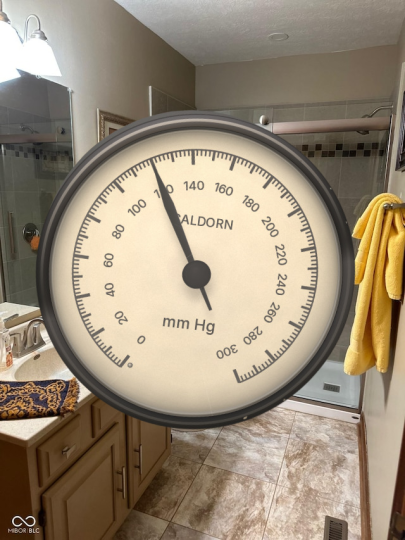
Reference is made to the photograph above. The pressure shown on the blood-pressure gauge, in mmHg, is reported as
120 mmHg
